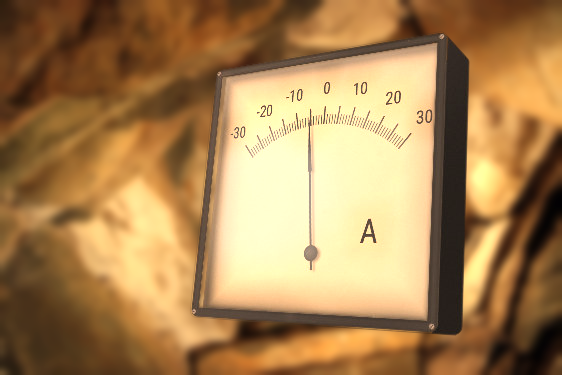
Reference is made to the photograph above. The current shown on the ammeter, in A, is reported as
-5 A
